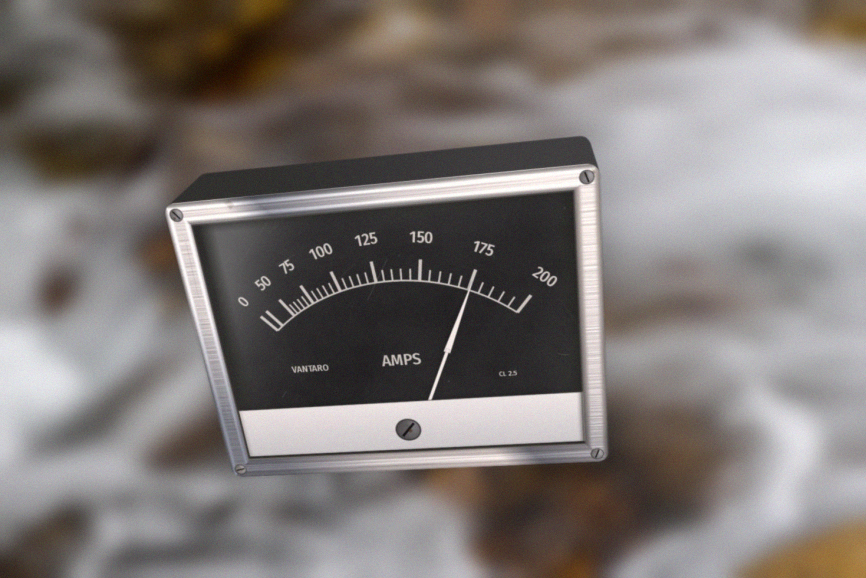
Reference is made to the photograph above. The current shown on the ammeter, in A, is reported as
175 A
